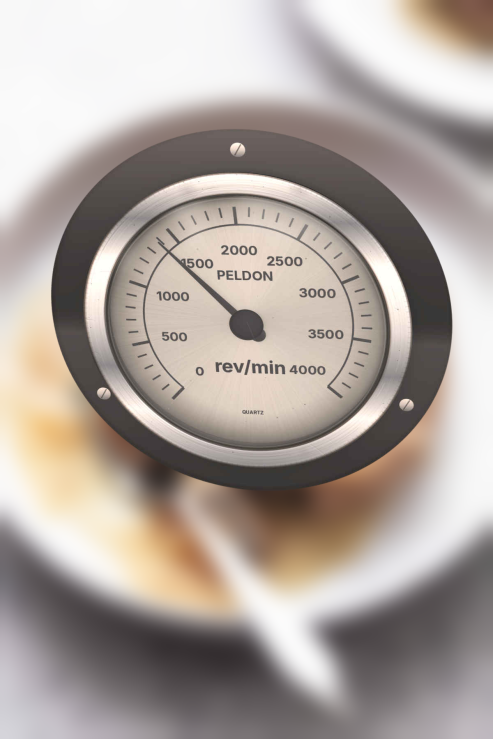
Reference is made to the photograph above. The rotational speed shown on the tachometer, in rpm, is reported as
1400 rpm
